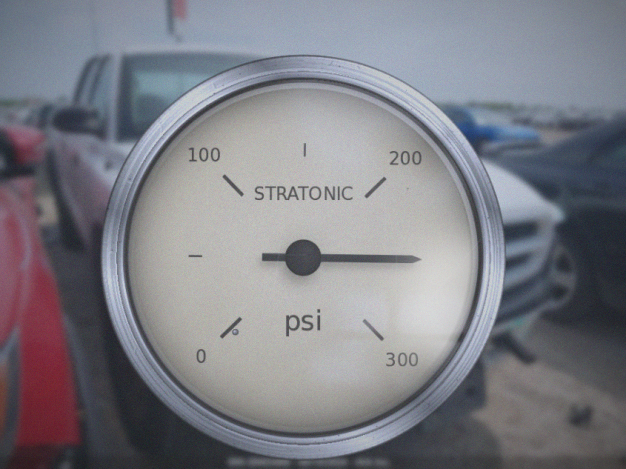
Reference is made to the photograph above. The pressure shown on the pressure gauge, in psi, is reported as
250 psi
